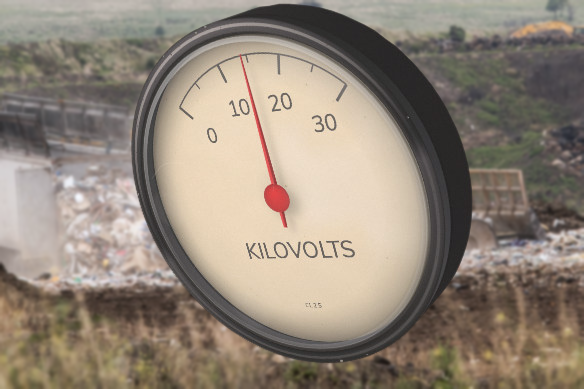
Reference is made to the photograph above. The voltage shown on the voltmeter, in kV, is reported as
15 kV
